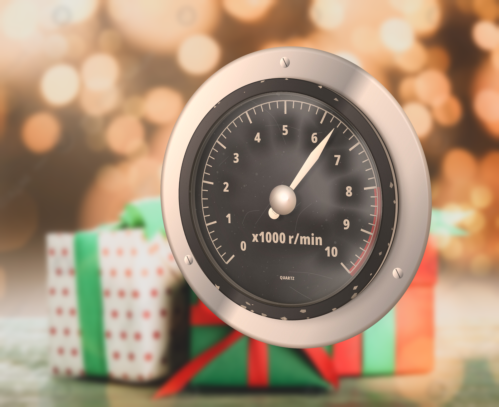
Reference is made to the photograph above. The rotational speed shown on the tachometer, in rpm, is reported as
6400 rpm
